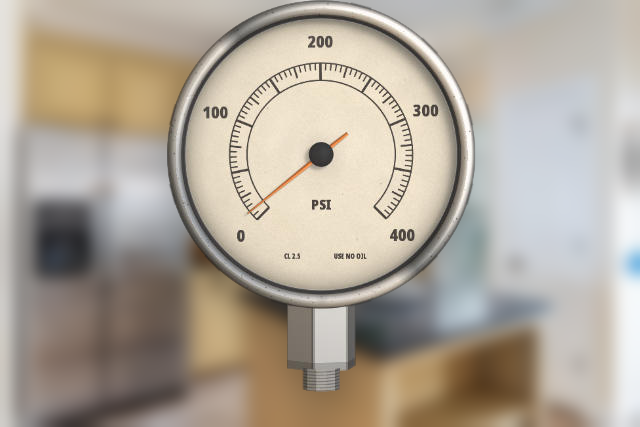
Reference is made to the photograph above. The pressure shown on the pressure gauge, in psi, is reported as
10 psi
